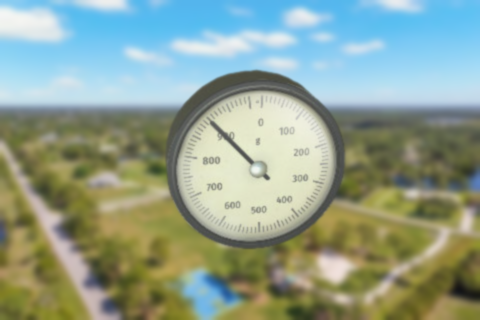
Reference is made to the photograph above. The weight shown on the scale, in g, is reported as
900 g
